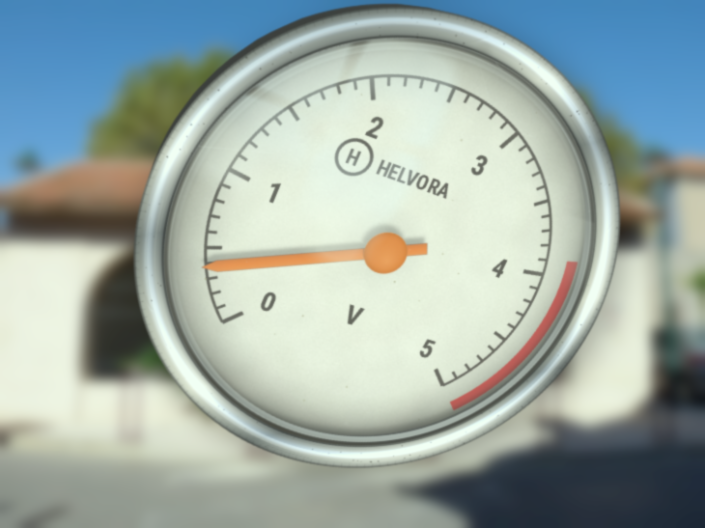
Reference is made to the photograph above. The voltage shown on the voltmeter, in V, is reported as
0.4 V
